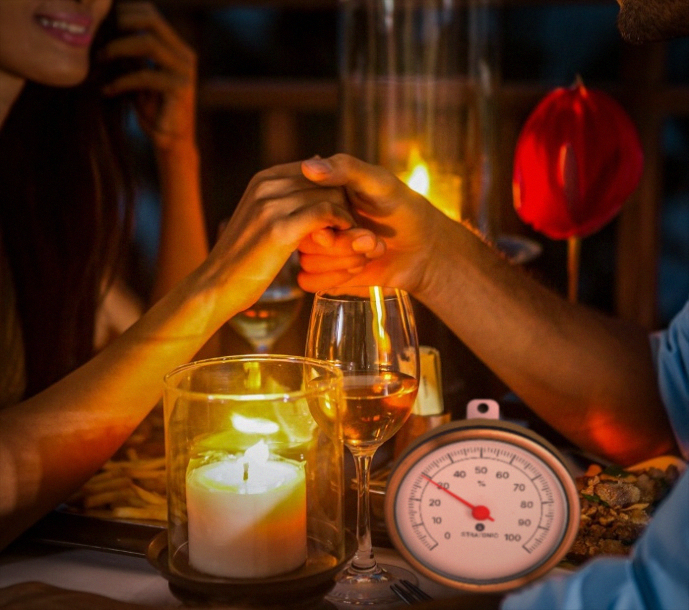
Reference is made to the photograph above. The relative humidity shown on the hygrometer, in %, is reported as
30 %
